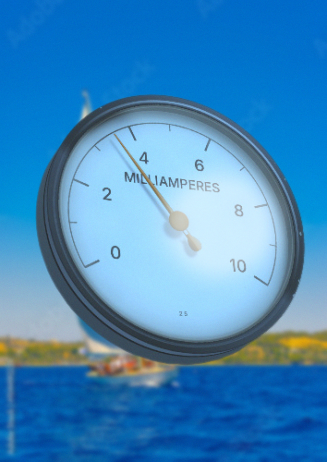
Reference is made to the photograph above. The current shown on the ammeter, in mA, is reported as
3.5 mA
